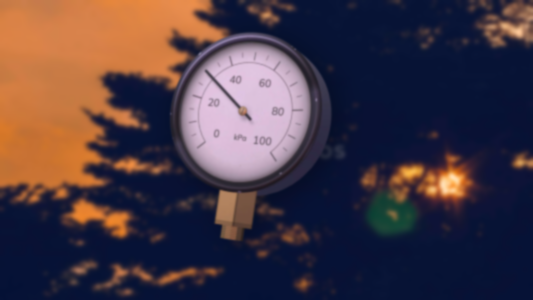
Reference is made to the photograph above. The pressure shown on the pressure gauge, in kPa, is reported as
30 kPa
